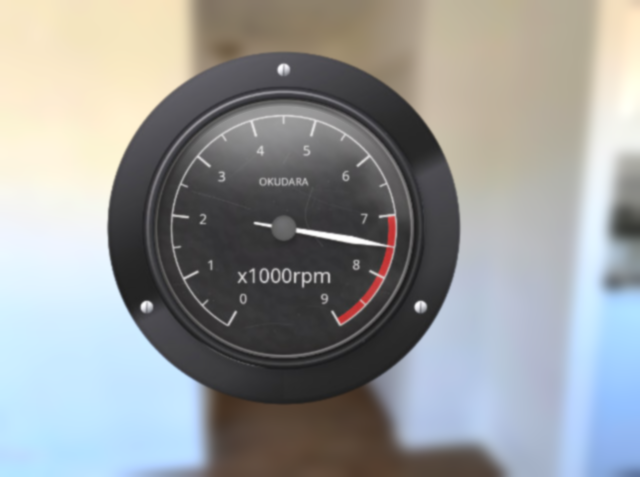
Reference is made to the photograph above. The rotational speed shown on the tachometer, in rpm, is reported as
7500 rpm
